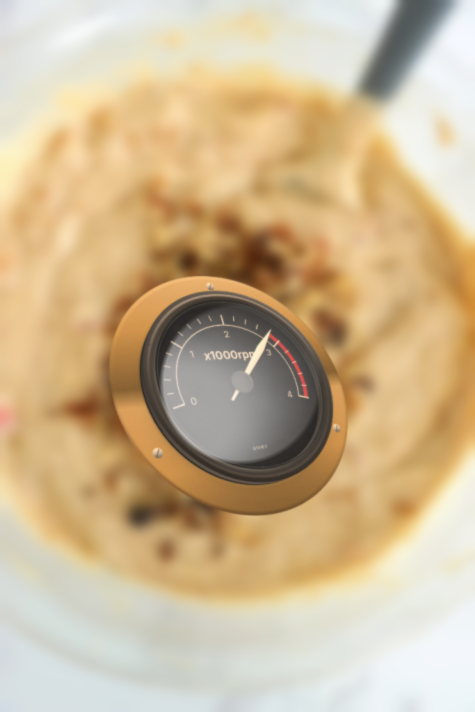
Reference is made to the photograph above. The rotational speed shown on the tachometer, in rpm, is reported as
2800 rpm
